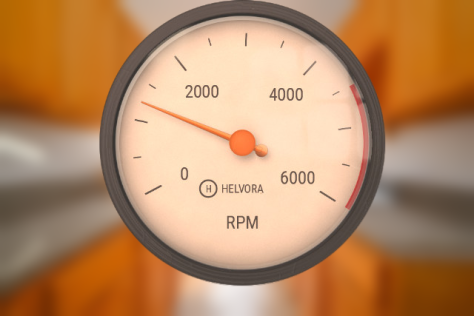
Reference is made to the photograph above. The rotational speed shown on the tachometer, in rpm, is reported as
1250 rpm
